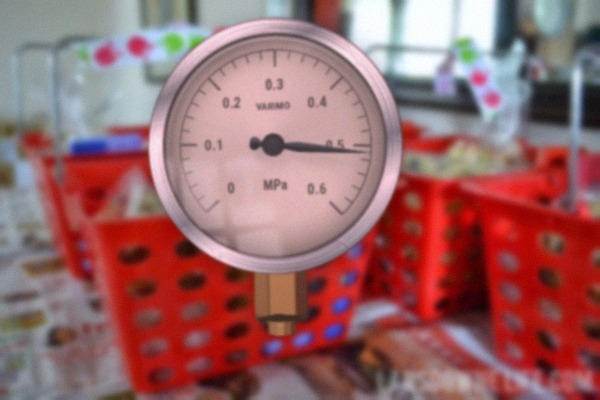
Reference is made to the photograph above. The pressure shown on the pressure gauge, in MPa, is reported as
0.51 MPa
